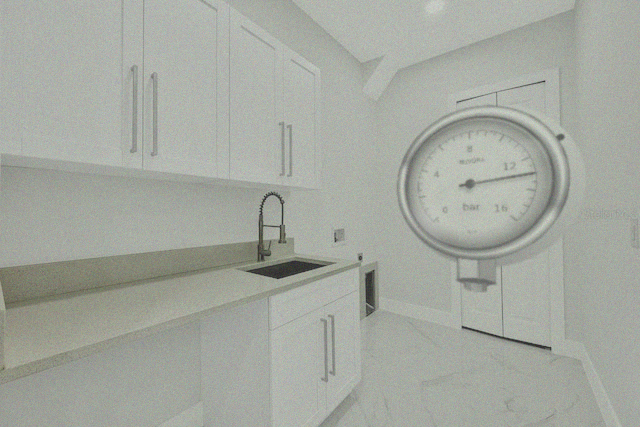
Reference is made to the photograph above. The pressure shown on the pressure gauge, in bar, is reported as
13 bar
